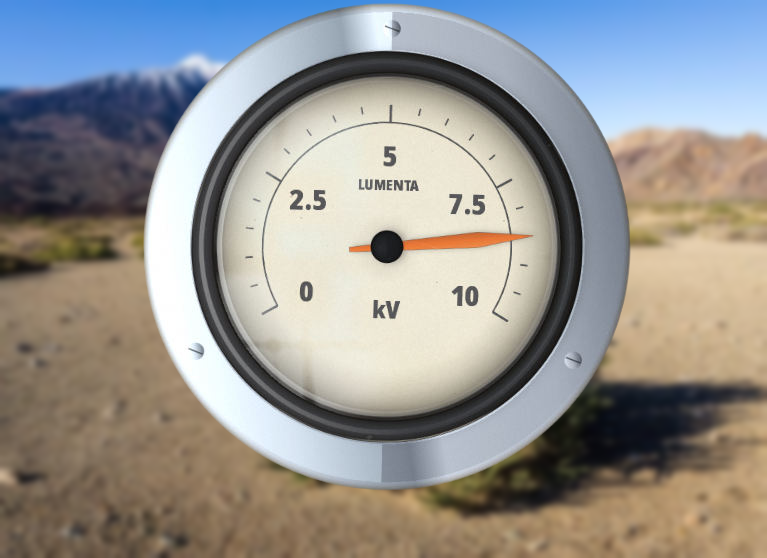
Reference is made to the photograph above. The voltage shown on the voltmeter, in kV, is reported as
8.5 kV
